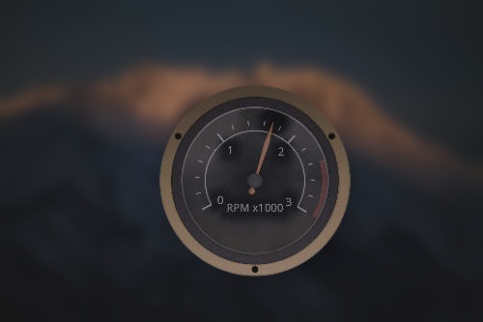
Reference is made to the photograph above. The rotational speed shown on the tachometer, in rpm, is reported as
1700 rpm
